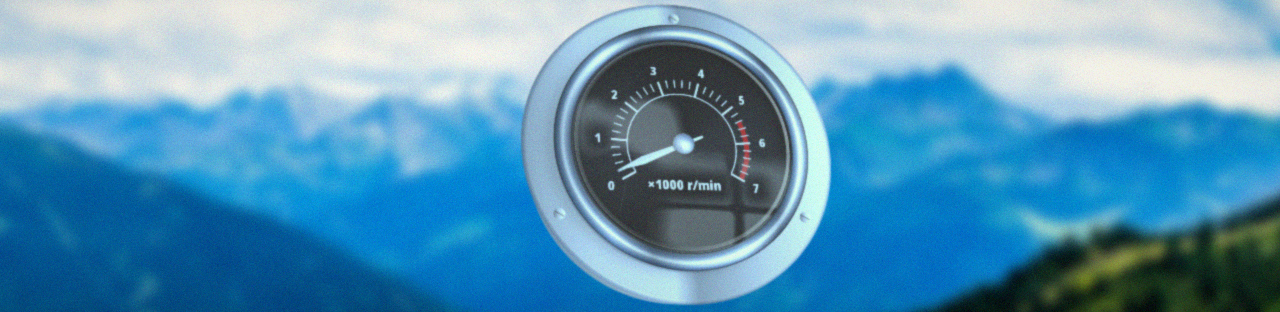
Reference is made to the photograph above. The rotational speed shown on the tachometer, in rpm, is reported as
200 rpm
